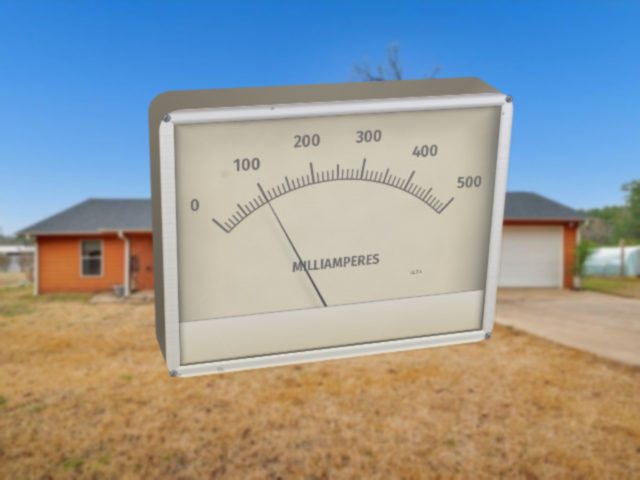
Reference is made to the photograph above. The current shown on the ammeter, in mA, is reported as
100 mA
